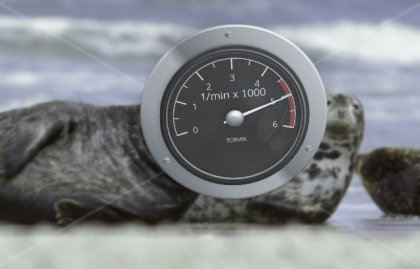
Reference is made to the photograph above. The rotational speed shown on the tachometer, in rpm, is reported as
5000 rpm
